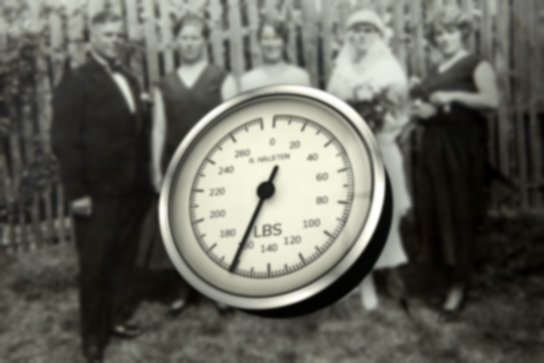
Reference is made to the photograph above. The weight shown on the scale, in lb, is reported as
160 lb
